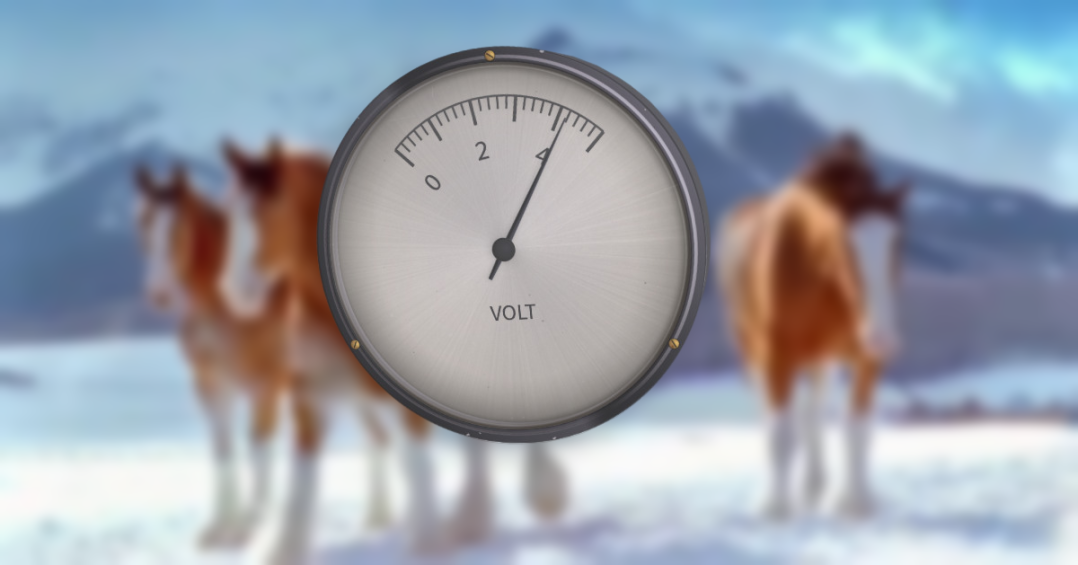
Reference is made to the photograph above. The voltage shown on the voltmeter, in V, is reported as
4.2 V
